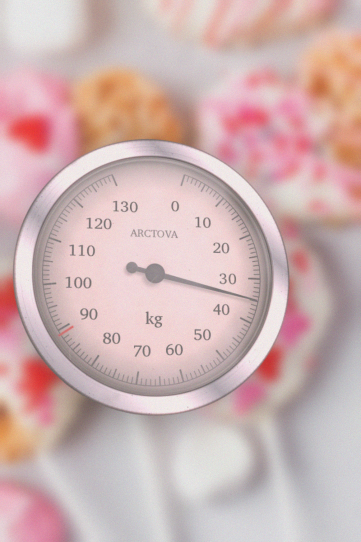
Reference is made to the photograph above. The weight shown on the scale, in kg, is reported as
35 kg
